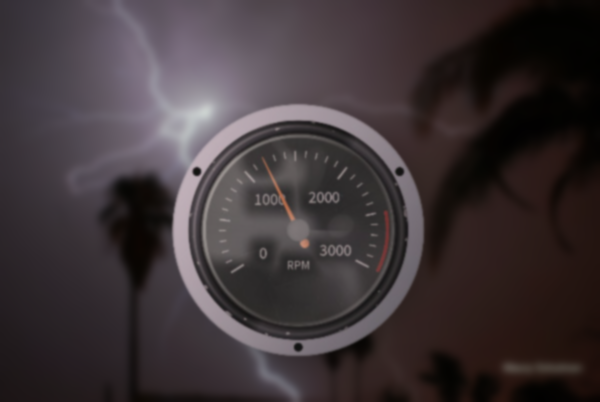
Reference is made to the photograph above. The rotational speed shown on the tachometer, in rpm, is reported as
1200 rpm
